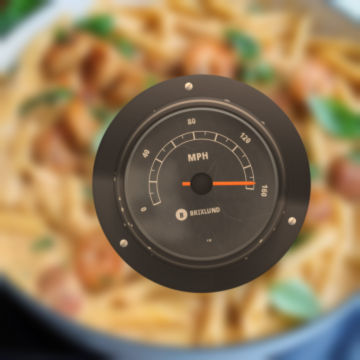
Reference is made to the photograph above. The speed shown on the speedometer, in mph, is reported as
155 mph
